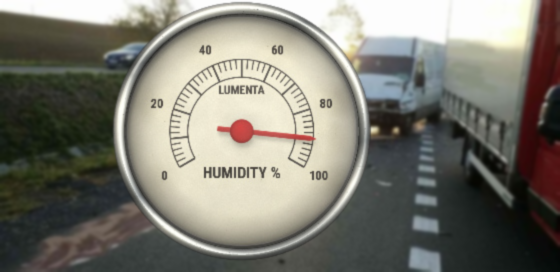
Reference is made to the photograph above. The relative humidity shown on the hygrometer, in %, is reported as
90 %
